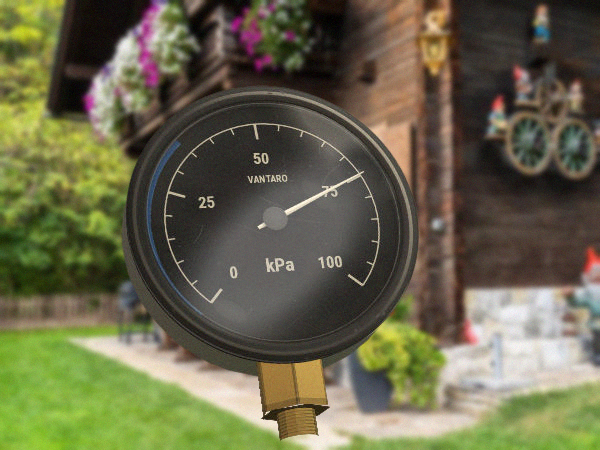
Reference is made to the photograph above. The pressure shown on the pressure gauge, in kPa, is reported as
75 kPa
